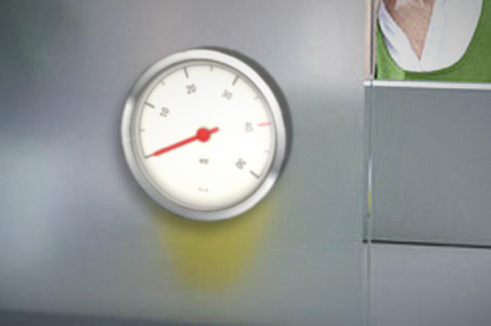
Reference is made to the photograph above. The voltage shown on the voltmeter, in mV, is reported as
0 mV
